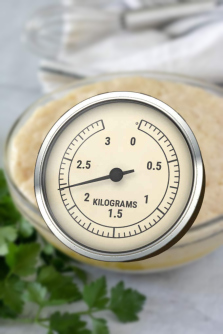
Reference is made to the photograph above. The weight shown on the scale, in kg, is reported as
2.2 kg
